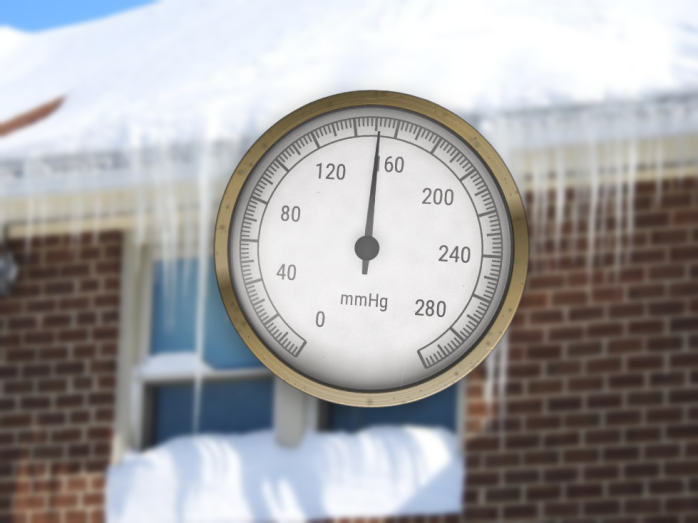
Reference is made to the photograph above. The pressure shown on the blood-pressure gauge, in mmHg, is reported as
152 mmHg
